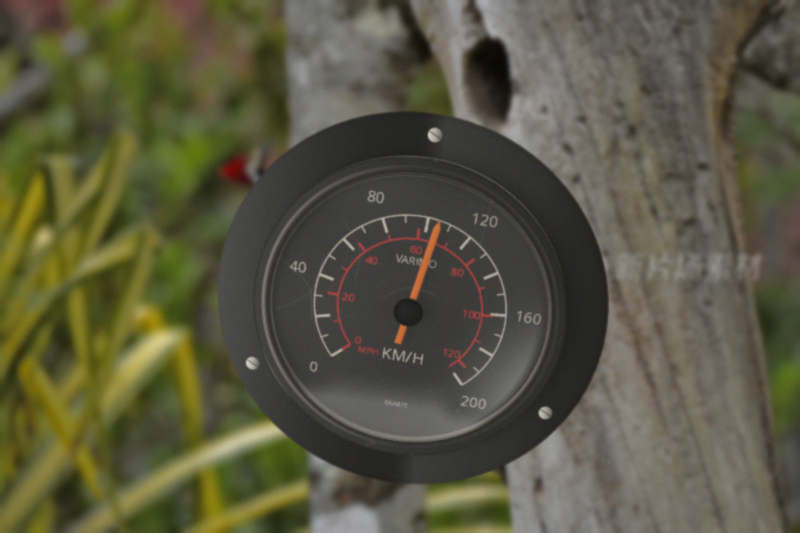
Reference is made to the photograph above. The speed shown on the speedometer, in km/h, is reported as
105 km/h
